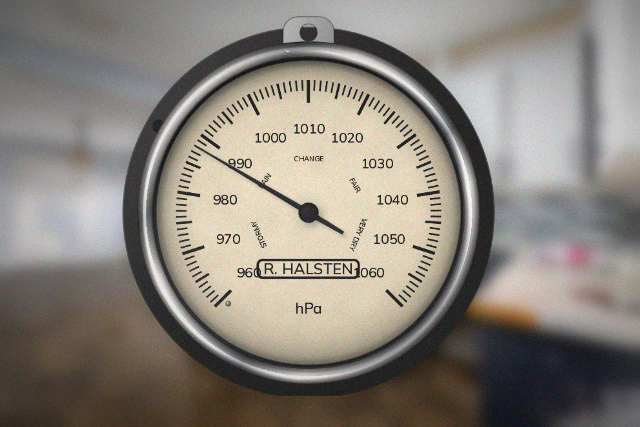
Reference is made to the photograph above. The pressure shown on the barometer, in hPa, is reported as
988 hPa
